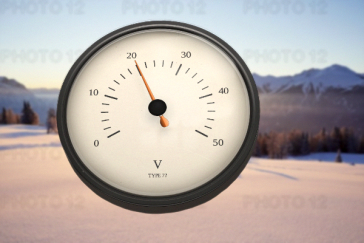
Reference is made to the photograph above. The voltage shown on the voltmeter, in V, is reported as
20 V
